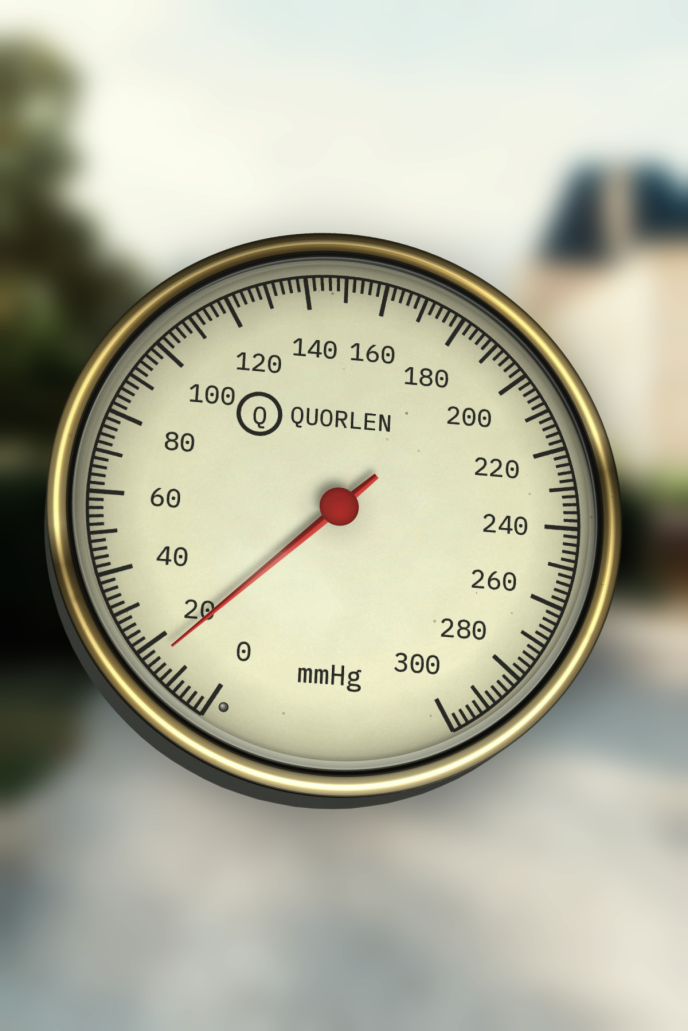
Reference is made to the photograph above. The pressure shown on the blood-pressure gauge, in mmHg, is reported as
16 mmHg
